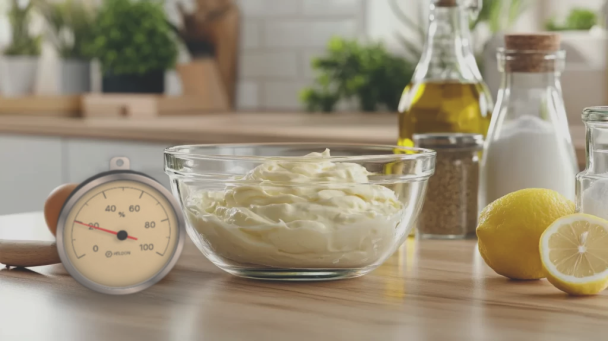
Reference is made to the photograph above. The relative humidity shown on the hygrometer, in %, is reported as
20 %
